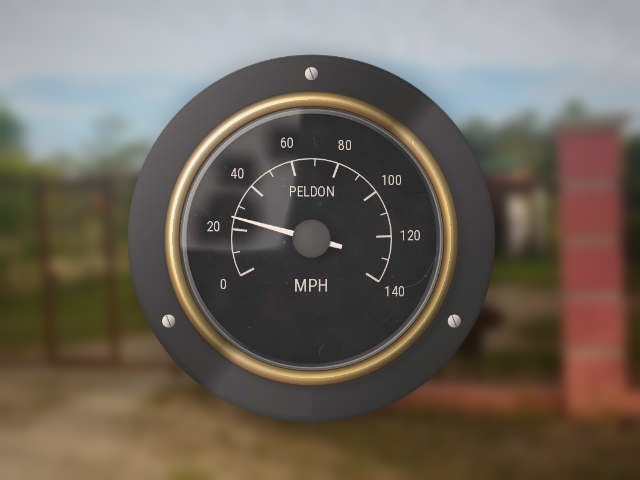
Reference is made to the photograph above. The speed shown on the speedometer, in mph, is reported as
25 mph
